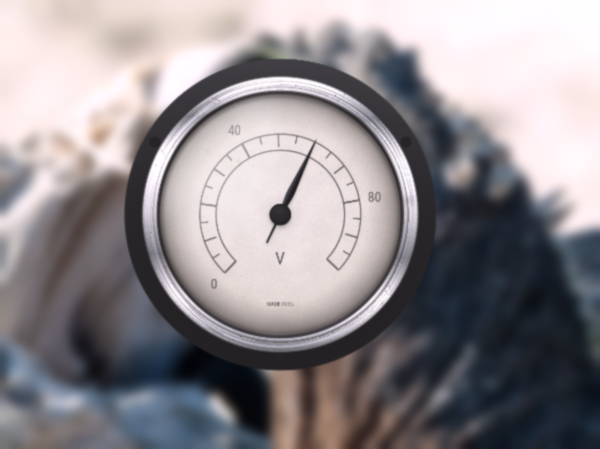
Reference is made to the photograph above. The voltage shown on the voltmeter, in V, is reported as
60 V
